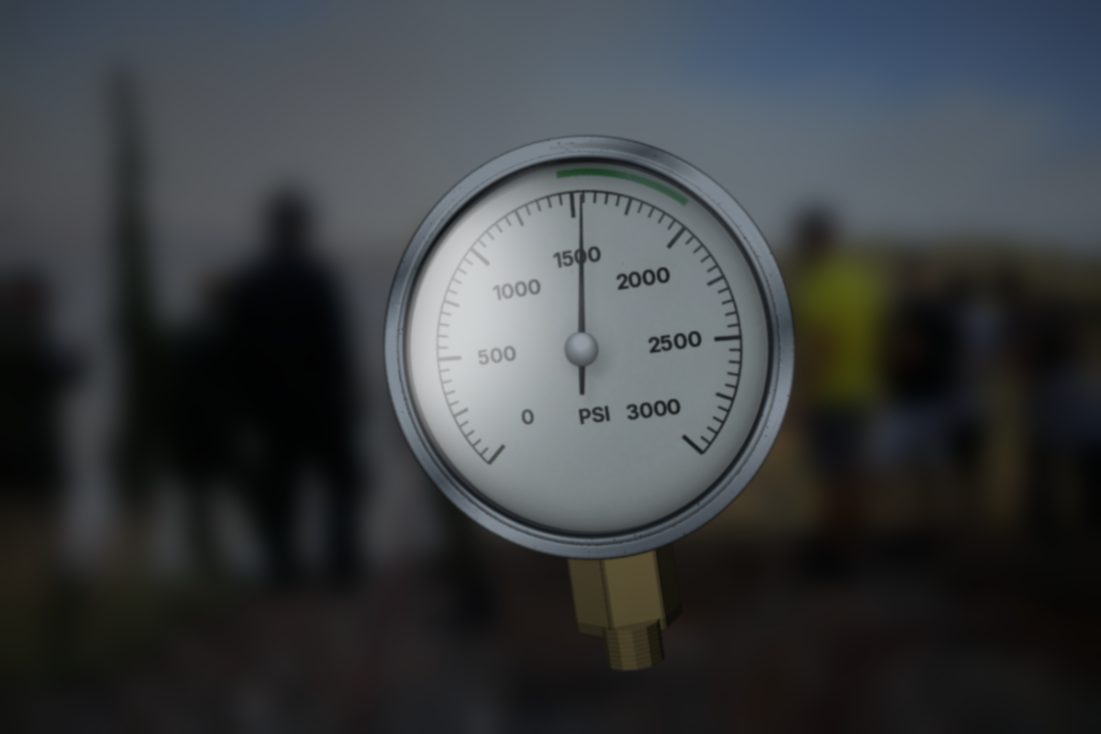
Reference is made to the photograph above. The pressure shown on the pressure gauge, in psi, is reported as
1550 psi
